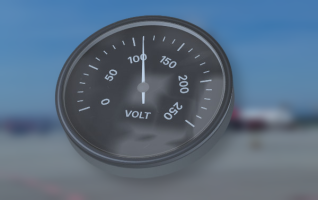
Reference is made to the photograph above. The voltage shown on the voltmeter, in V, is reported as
110 V
